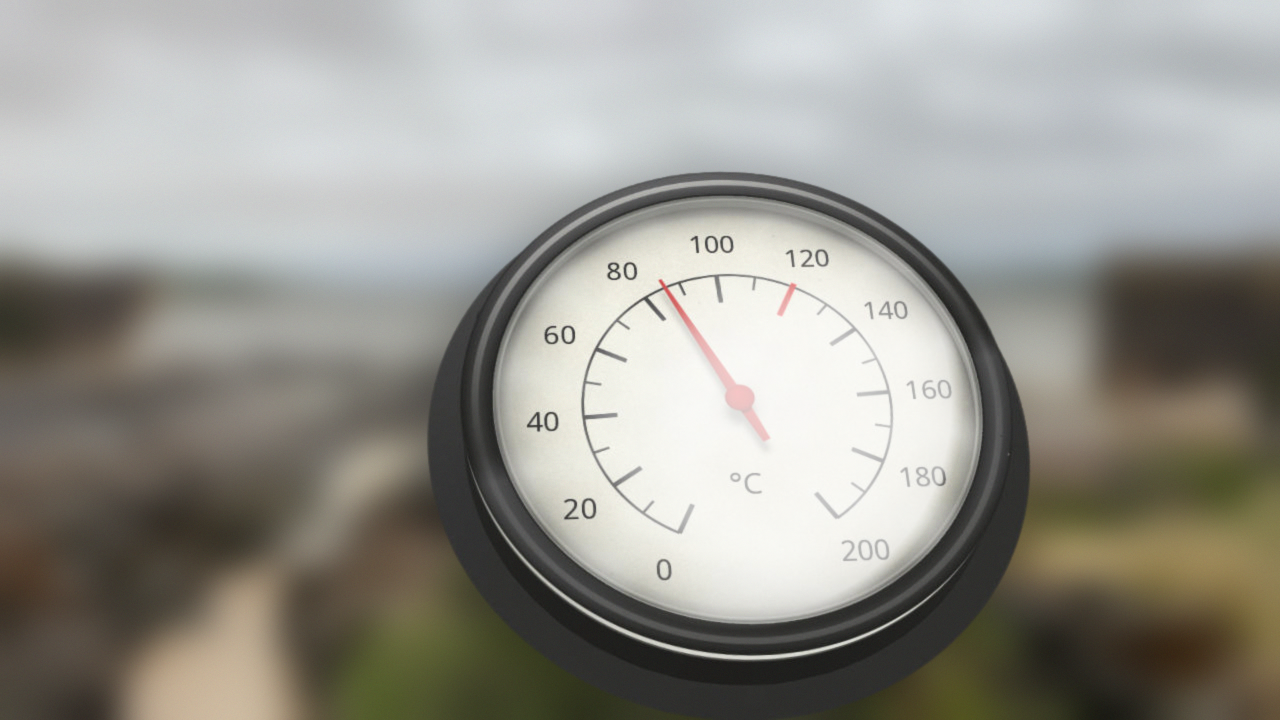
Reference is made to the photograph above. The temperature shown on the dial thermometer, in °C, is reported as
85 °C
